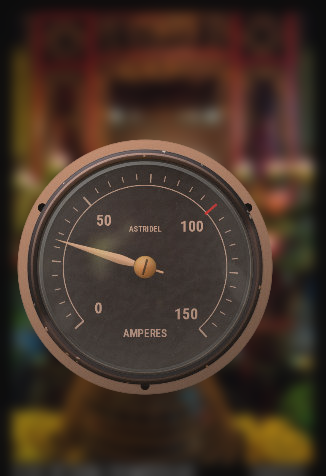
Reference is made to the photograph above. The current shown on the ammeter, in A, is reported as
32.5 A
